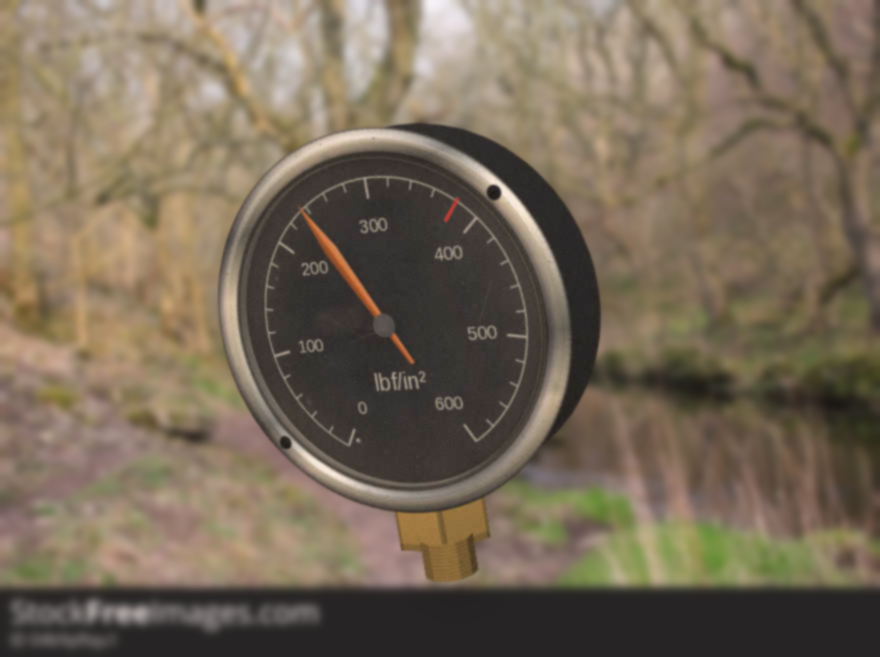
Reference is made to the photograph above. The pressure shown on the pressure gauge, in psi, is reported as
240 psi
